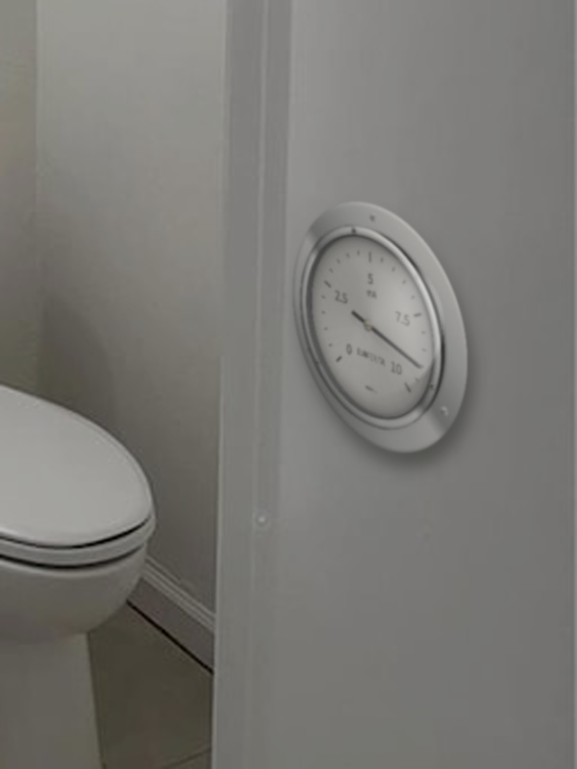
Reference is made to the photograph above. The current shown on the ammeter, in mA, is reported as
9 mA
